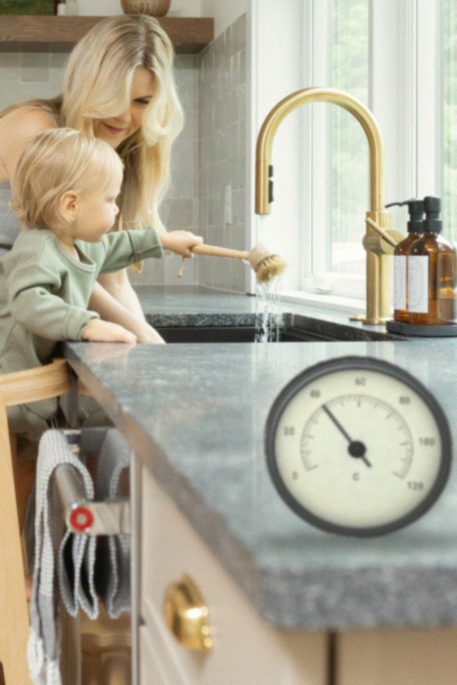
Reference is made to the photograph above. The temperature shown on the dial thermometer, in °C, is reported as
40 °C
